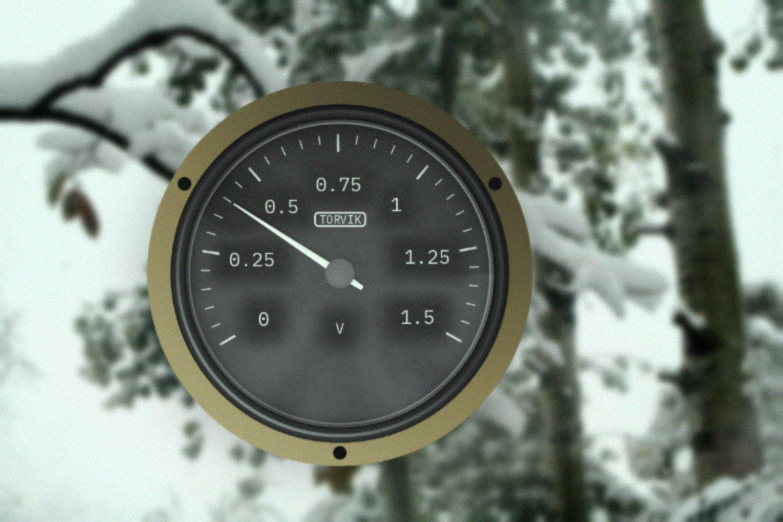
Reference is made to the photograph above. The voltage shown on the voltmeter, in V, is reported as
0.4 V
